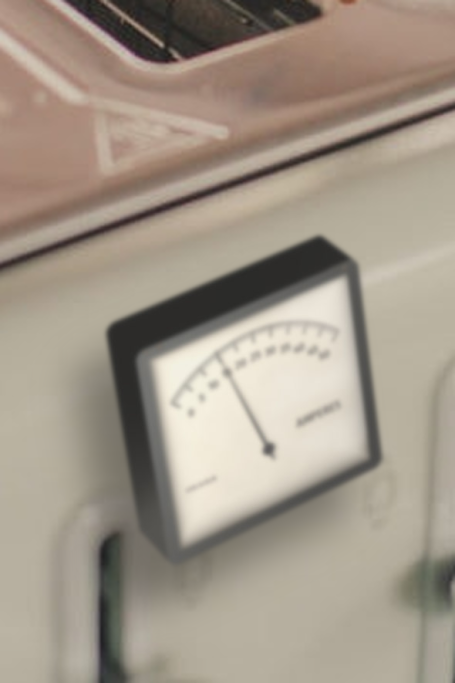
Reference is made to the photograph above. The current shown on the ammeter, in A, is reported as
15 A
